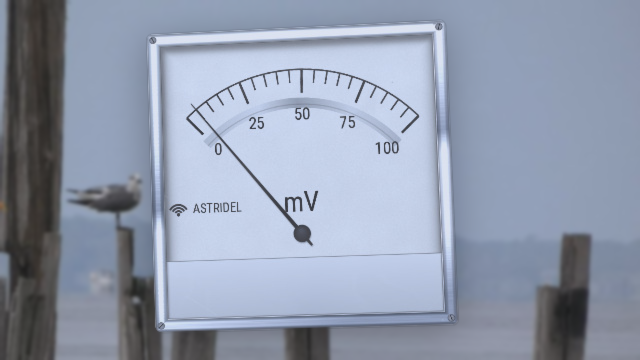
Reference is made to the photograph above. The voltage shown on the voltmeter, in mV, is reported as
5 mV
